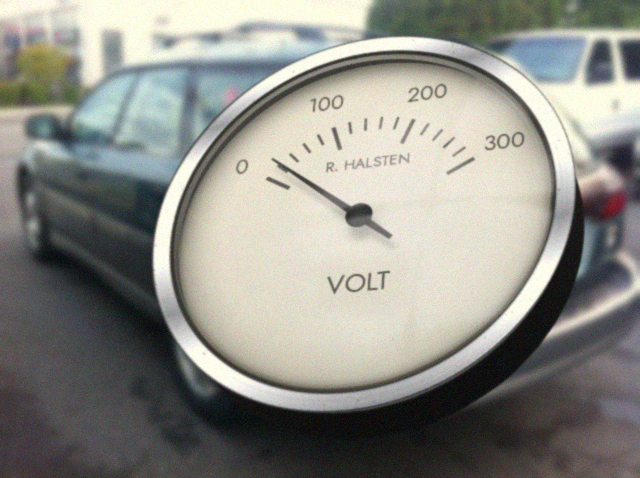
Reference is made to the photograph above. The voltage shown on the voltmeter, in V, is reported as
20 V
